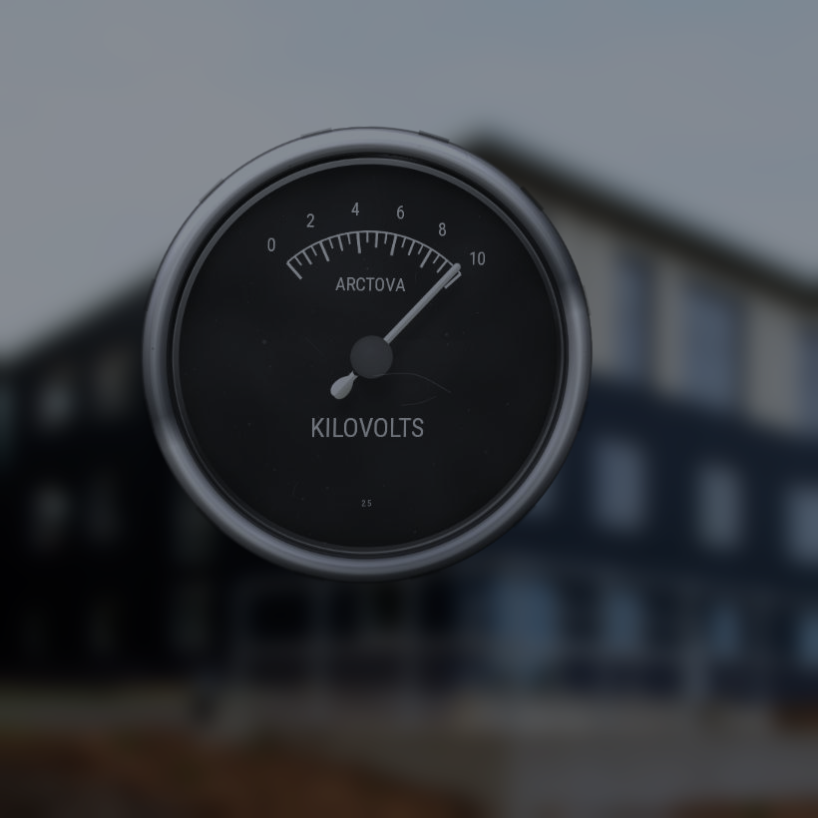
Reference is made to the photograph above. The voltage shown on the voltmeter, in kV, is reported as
9.5 kV
